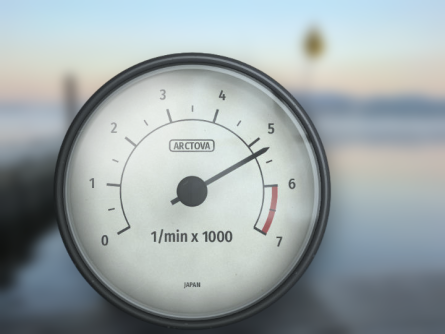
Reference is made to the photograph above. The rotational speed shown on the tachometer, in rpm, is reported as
5250 rpm
